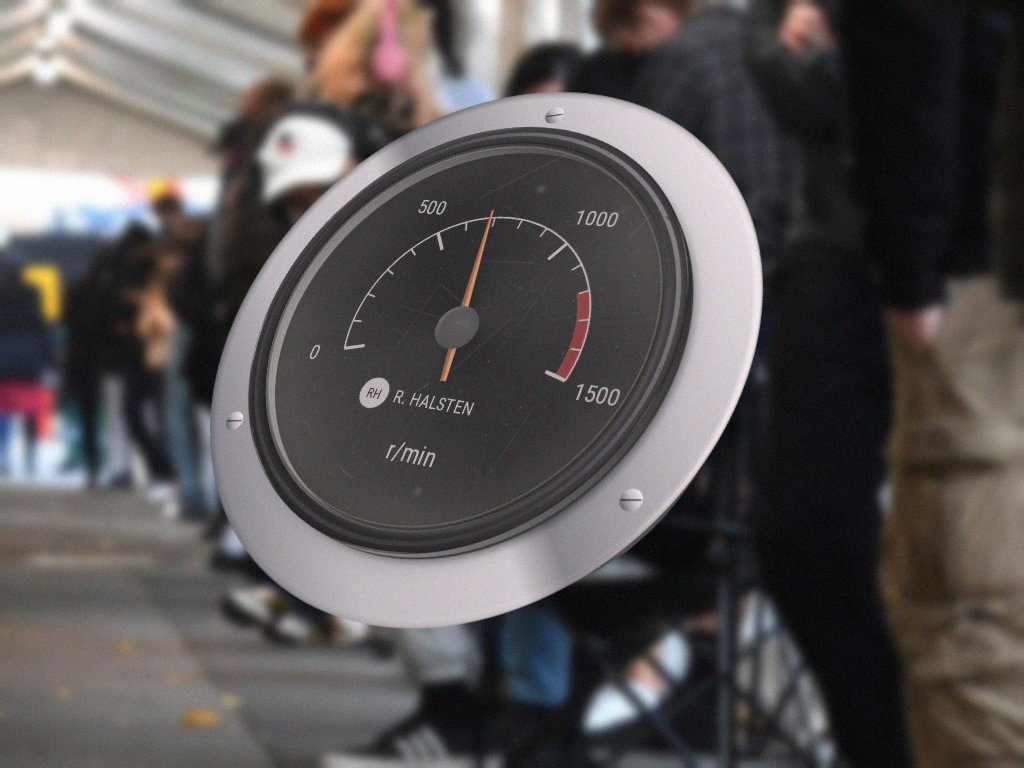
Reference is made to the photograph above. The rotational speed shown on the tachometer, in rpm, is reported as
700 rpm
